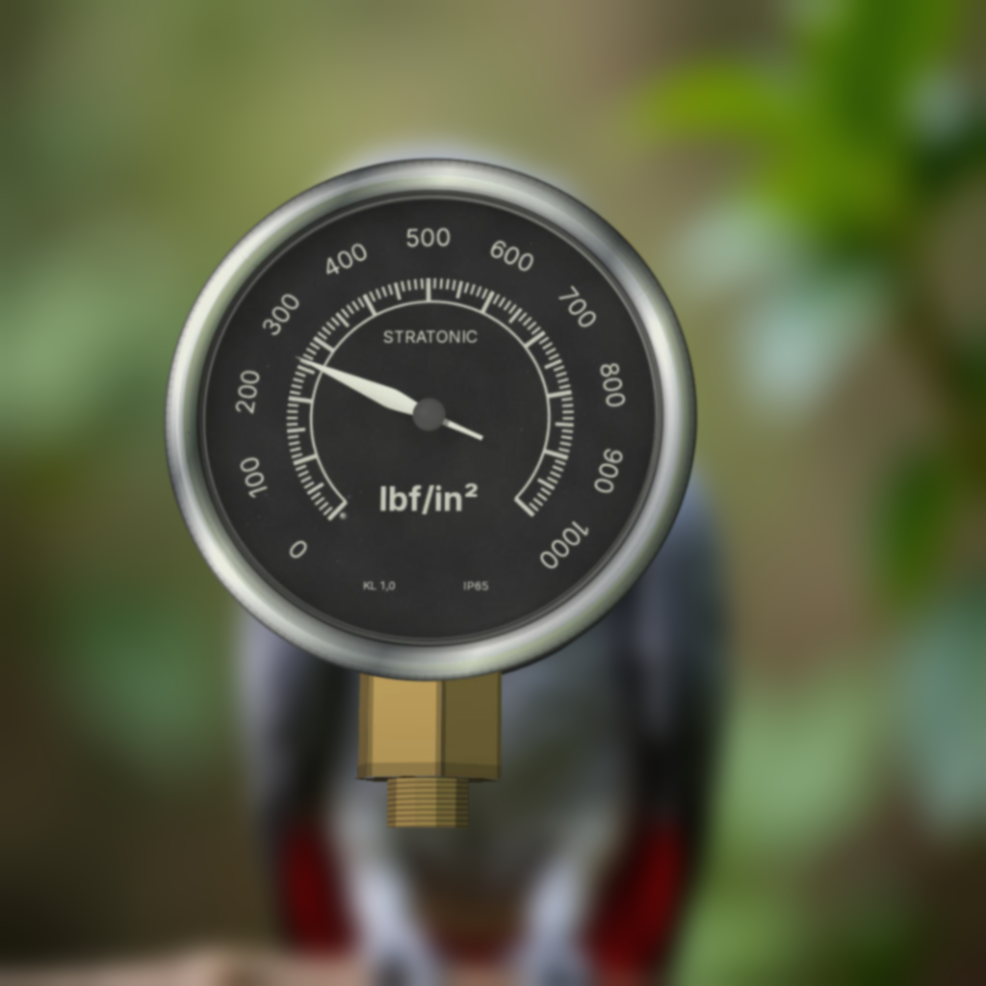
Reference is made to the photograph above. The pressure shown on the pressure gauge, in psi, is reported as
260 psi
